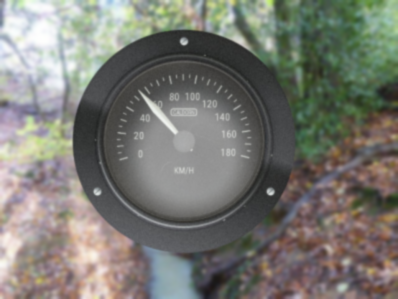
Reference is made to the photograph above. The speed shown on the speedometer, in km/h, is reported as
55 km/h
